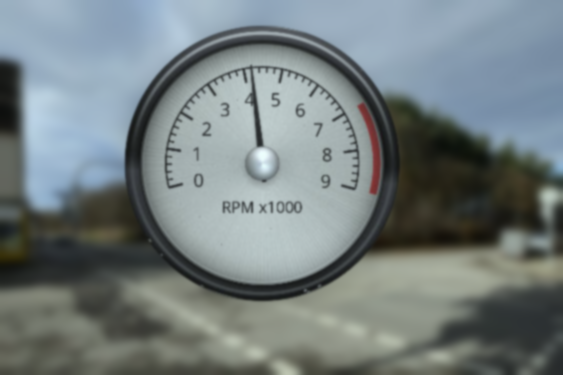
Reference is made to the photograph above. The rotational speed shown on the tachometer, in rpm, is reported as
4200 rpm
